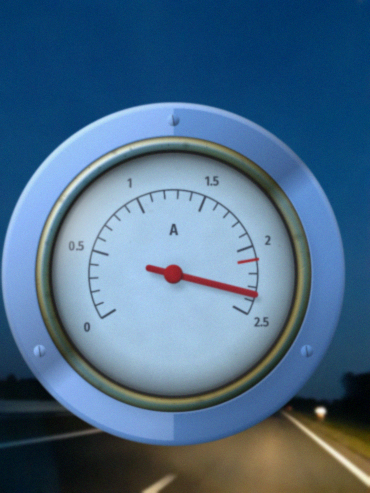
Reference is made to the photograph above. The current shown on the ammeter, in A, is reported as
2.35 A
